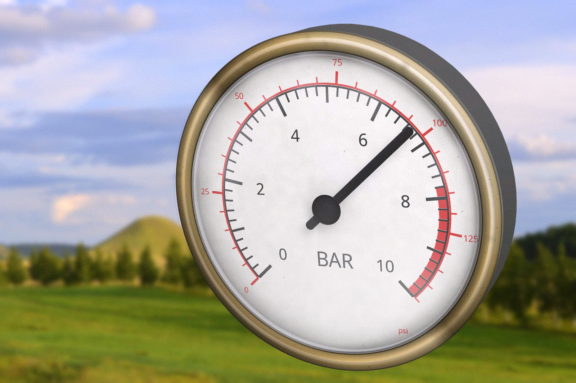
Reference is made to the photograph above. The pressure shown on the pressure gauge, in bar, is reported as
6.7 bar
